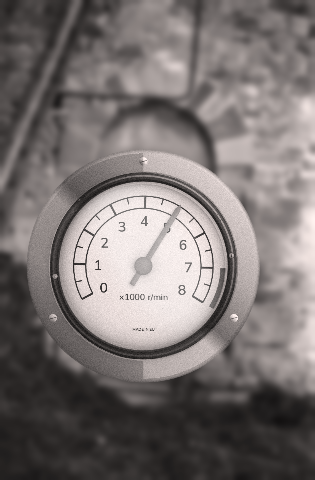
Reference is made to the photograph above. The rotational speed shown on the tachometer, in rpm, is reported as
5000 rpm
